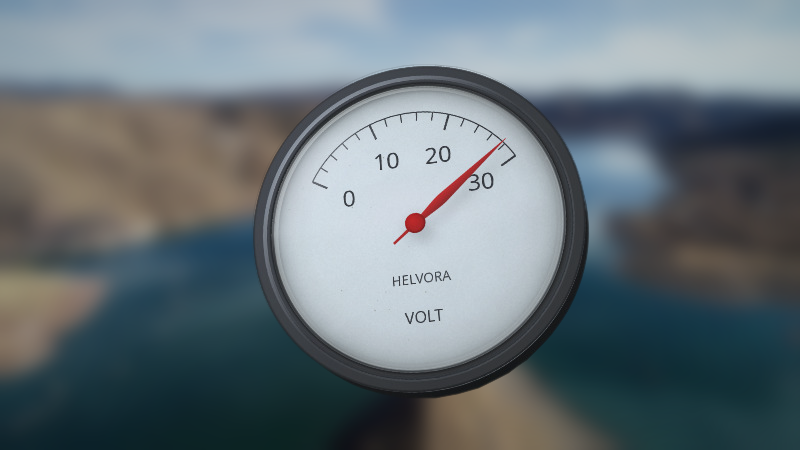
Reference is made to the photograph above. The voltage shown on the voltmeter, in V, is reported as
28 V
